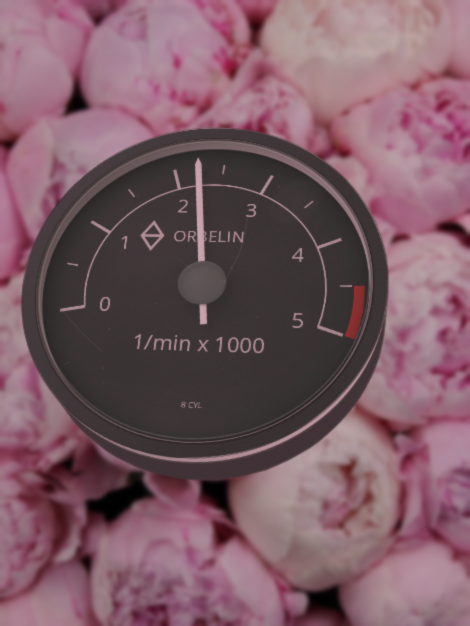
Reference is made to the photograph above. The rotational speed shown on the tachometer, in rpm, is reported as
2250 rpm
